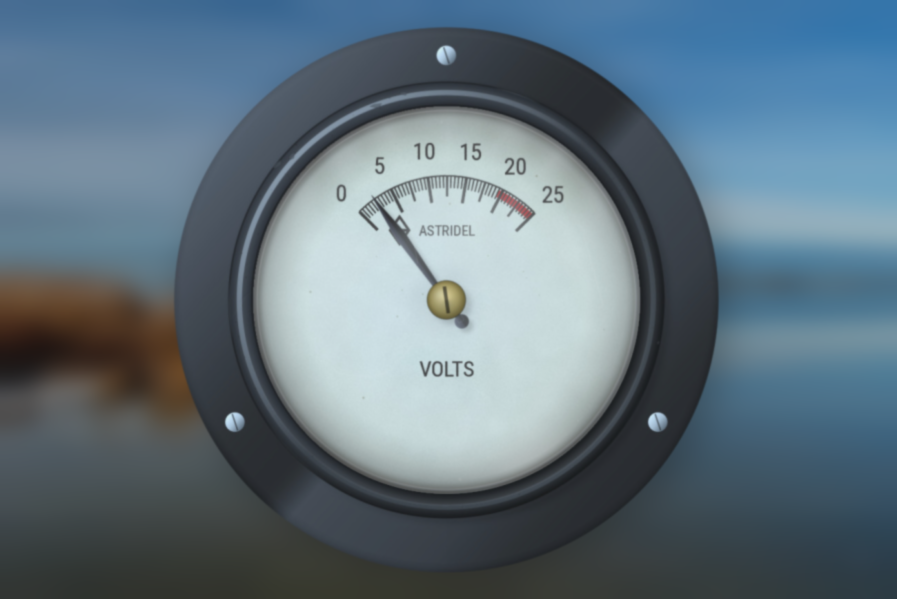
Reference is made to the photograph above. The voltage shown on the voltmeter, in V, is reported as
2.5 V
